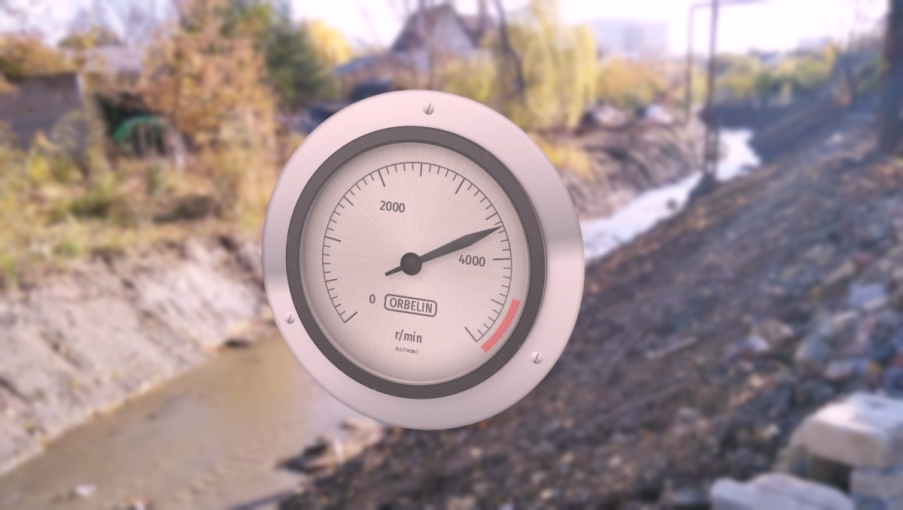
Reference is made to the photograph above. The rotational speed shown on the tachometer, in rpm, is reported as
3650 rpm
